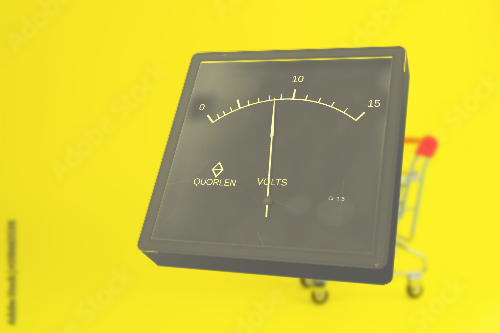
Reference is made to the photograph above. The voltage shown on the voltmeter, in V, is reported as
8.5 V
